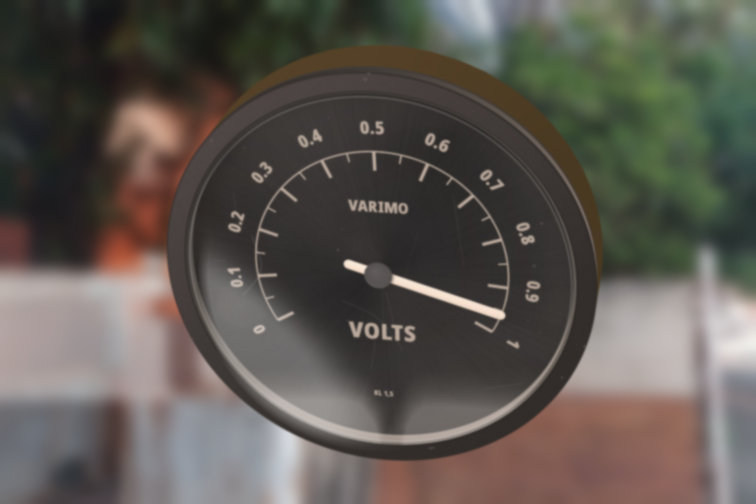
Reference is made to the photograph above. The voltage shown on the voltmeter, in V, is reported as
0.95 V
